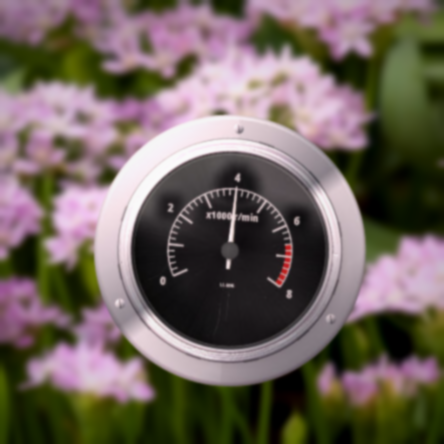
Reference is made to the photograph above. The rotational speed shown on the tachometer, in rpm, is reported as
4000 rpm
